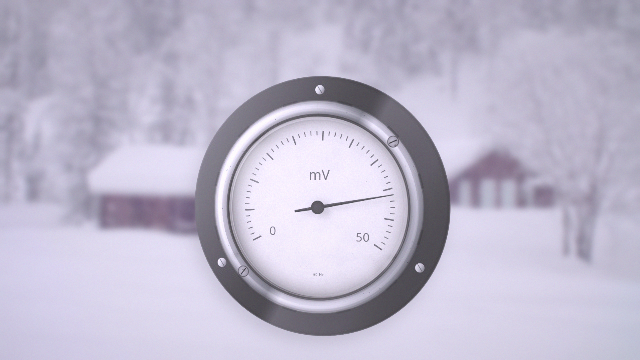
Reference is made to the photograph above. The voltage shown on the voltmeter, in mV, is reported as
41 mV
